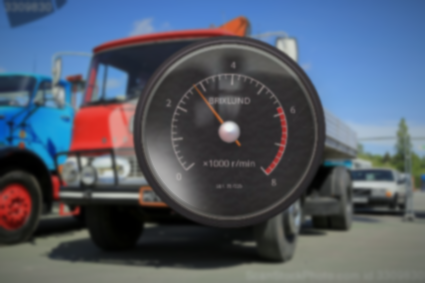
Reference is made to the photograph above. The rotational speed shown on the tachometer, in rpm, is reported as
2800 rpm
